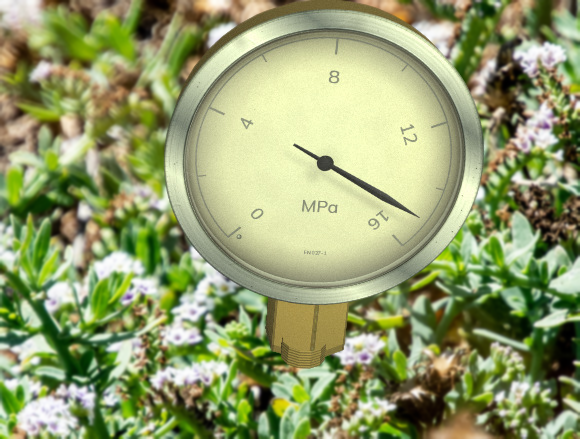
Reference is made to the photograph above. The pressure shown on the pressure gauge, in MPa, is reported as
15 MPa
